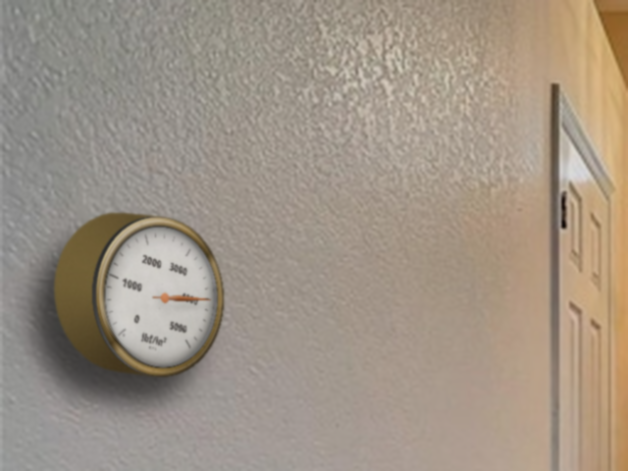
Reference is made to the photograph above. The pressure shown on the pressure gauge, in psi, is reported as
4000 psi
